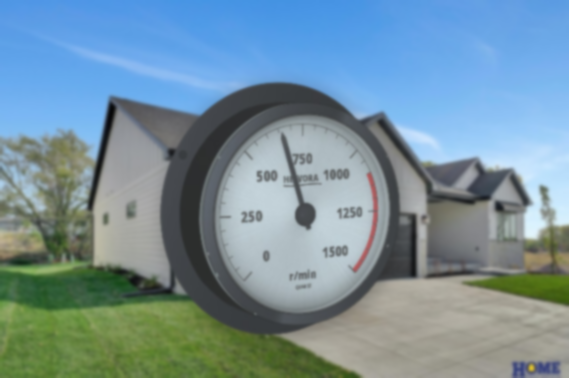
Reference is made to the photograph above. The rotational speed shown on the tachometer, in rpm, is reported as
650 rpm
